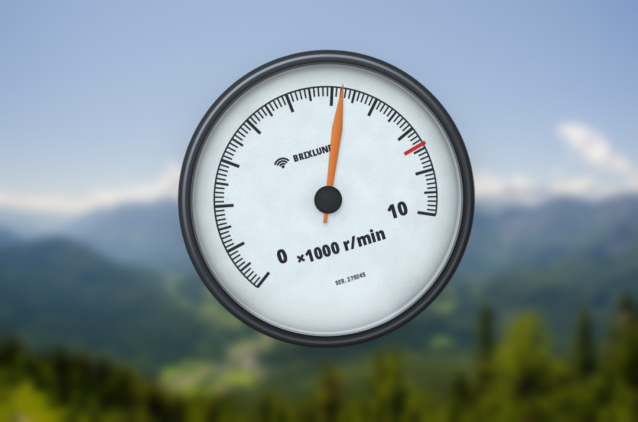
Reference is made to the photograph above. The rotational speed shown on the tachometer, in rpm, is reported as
6200 rpm
